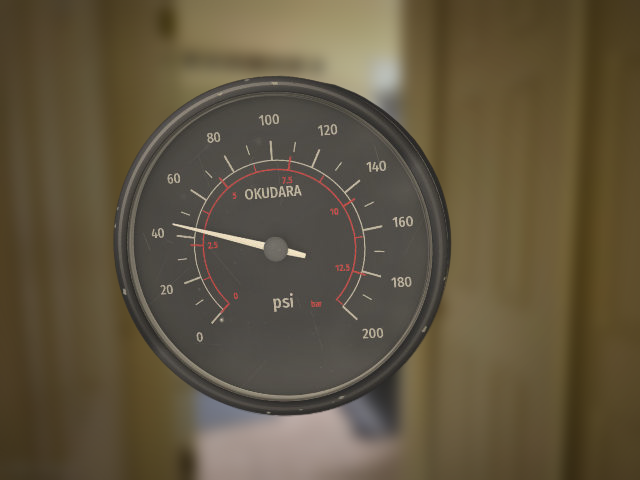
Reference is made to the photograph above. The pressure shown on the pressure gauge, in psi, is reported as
45 psi
